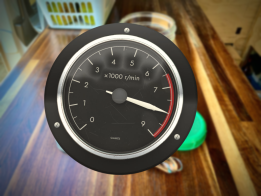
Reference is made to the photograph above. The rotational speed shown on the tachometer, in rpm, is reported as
8000 rpm
